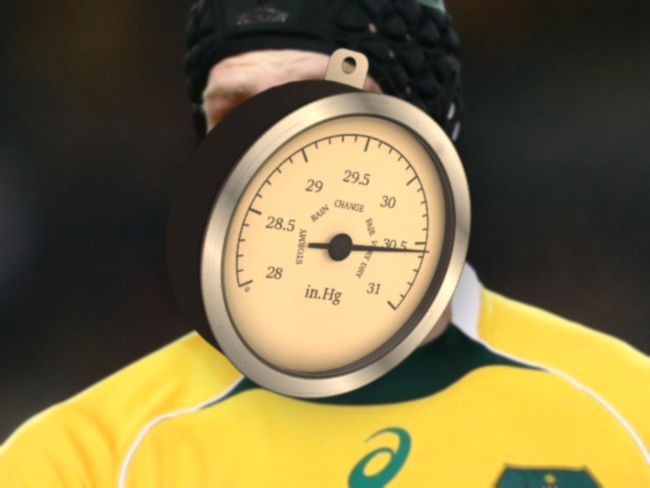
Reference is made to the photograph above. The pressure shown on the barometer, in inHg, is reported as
30.55 inHg
